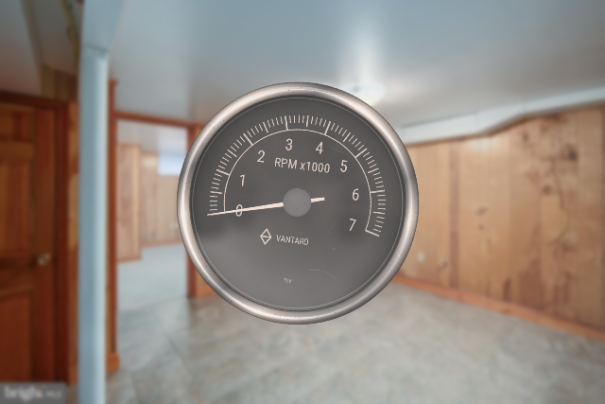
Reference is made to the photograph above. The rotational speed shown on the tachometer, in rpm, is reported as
0 rpm
